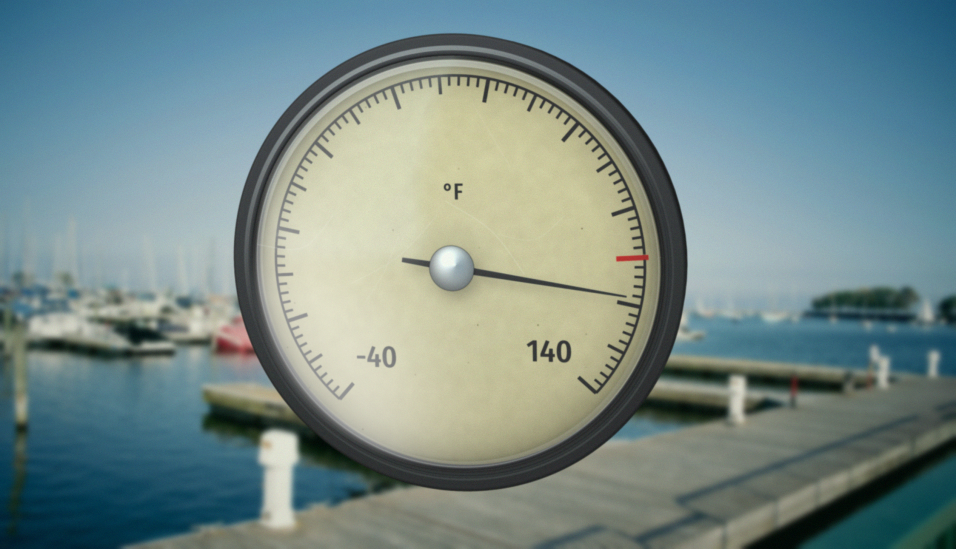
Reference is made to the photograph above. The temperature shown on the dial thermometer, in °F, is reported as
118 °F
